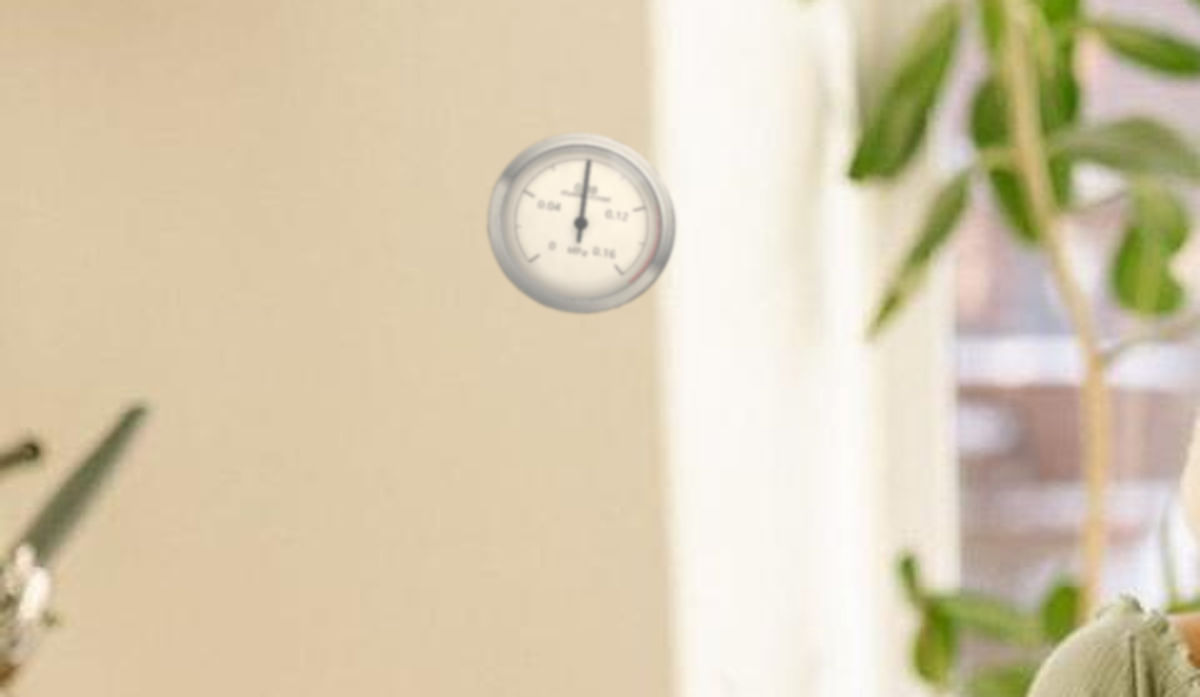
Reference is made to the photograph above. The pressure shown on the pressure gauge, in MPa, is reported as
0.08 MPa
